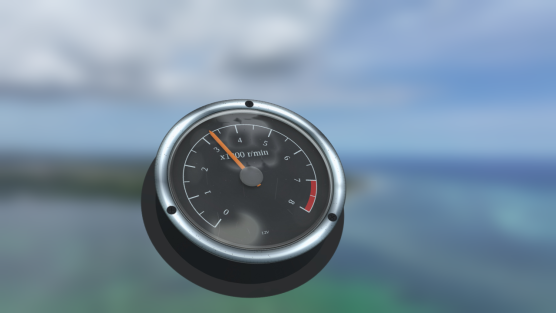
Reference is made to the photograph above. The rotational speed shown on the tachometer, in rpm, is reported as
3250 rpm
